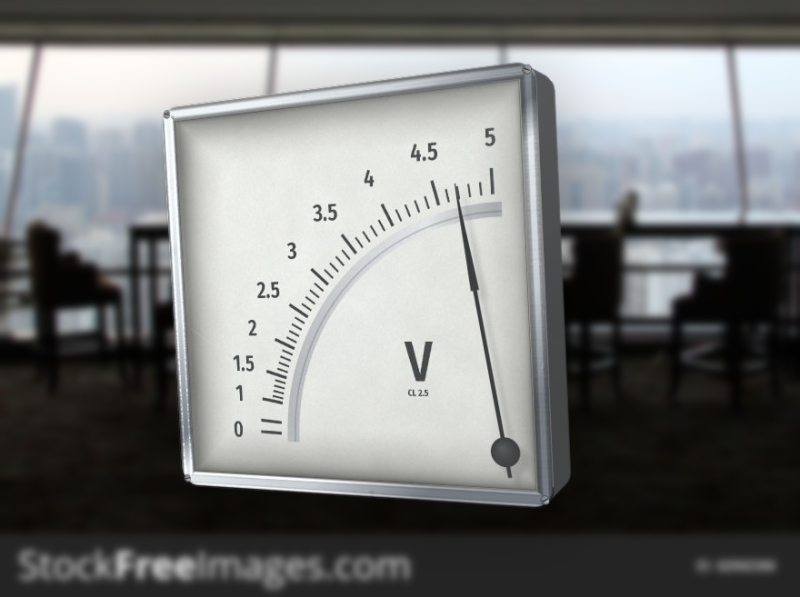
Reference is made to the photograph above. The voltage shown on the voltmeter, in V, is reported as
4.7 V
